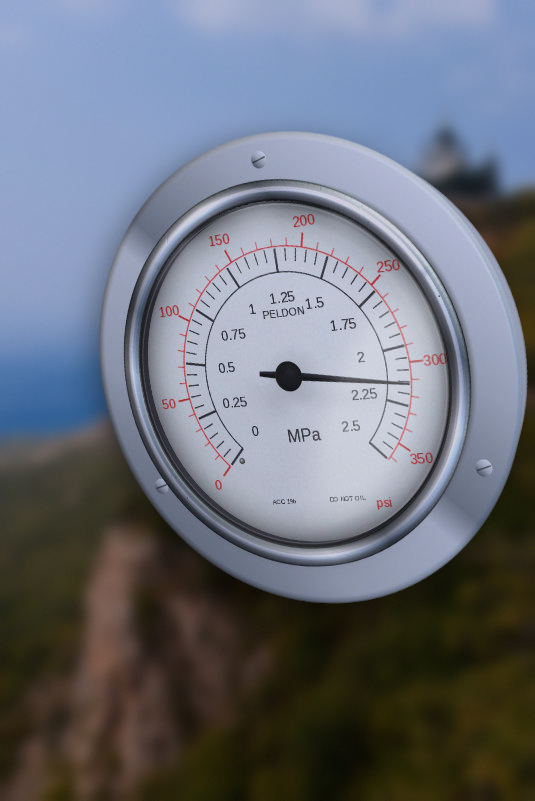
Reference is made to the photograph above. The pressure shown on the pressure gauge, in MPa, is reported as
2.15 MPa
